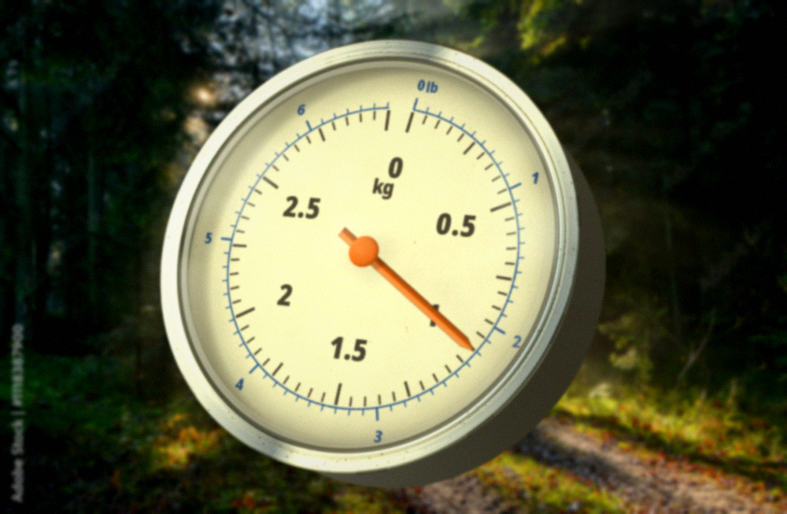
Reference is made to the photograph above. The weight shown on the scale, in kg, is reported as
1 kg
